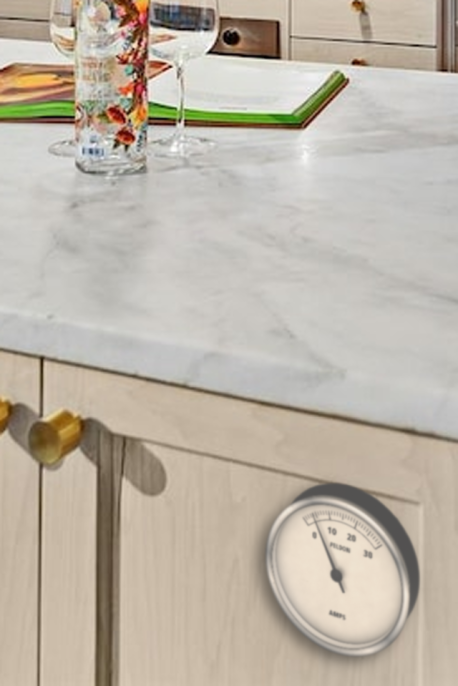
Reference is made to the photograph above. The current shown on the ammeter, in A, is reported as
5 A
